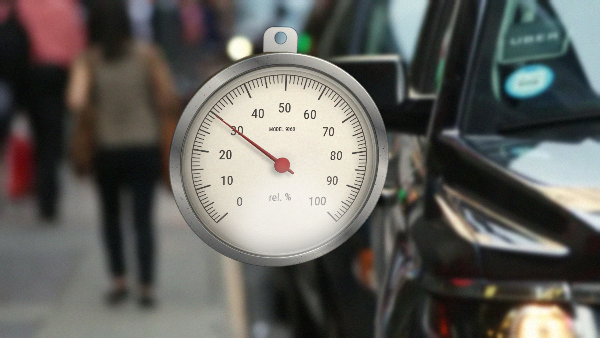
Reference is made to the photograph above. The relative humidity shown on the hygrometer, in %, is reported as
30 %
